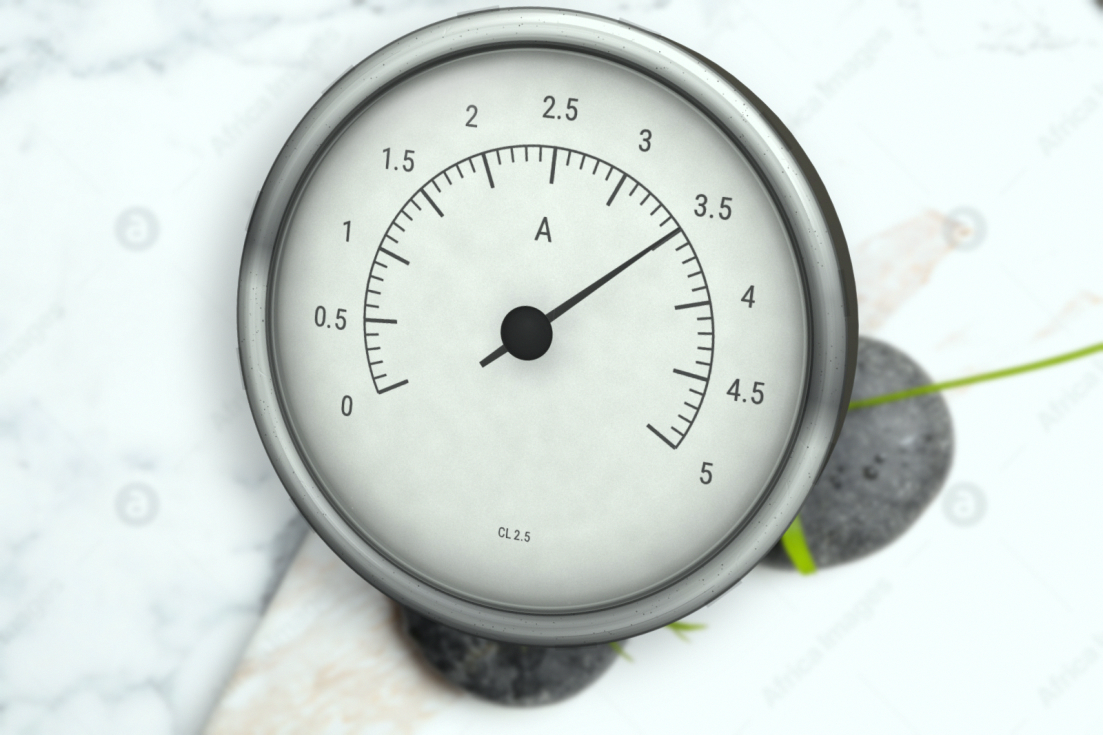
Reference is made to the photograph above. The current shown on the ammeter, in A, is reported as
3.5 A
